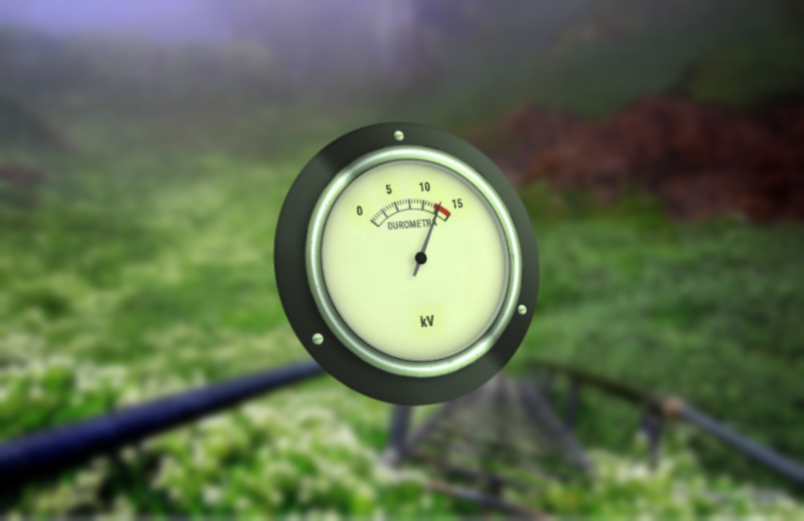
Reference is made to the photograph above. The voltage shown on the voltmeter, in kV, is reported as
12.5 kV
